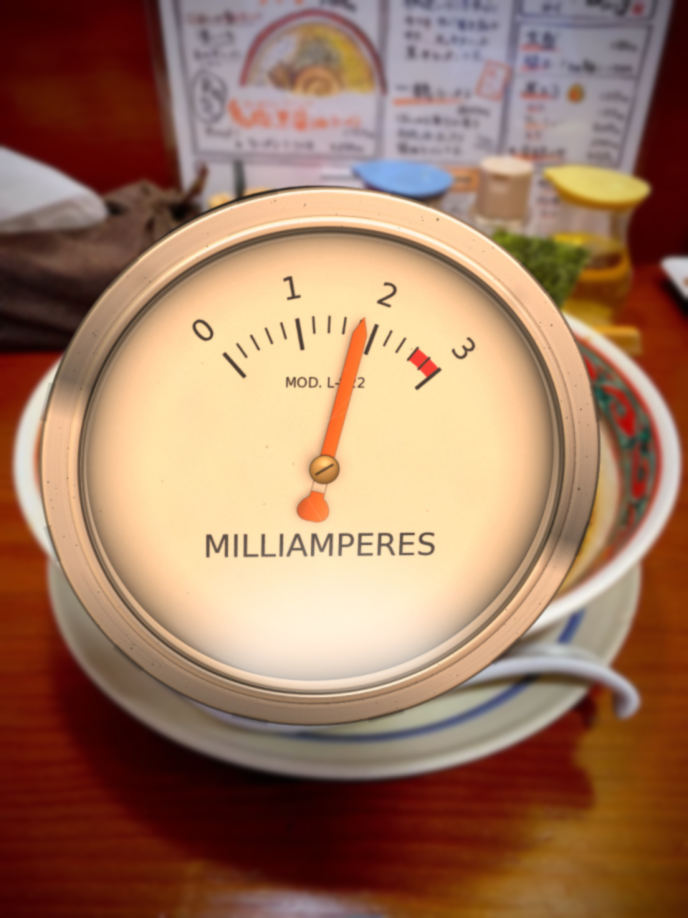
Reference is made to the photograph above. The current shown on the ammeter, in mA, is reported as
1.8 mA
